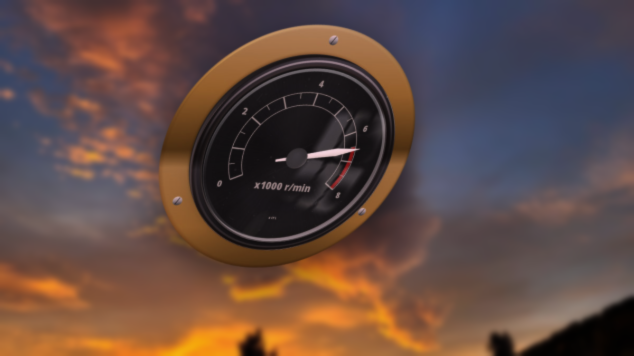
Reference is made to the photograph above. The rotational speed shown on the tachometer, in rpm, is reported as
6500 rpm
